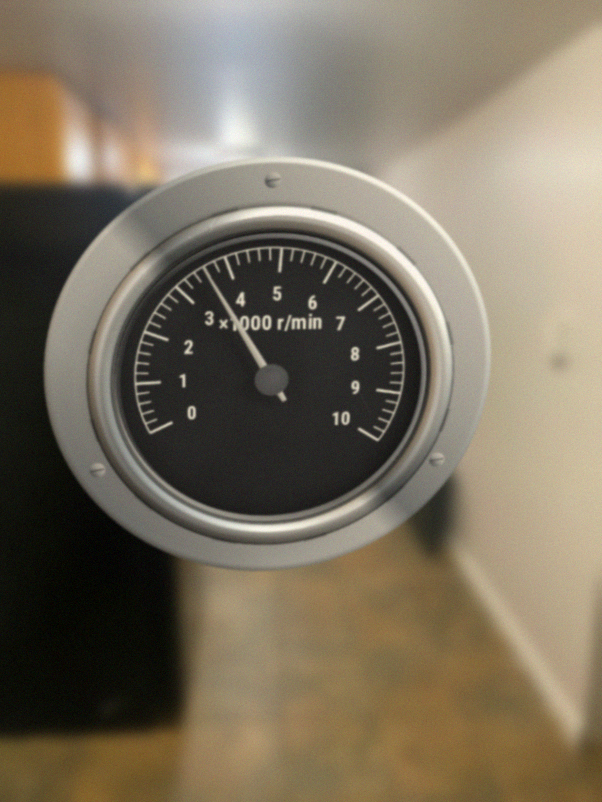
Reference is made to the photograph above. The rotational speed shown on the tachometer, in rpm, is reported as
3600 rpm
